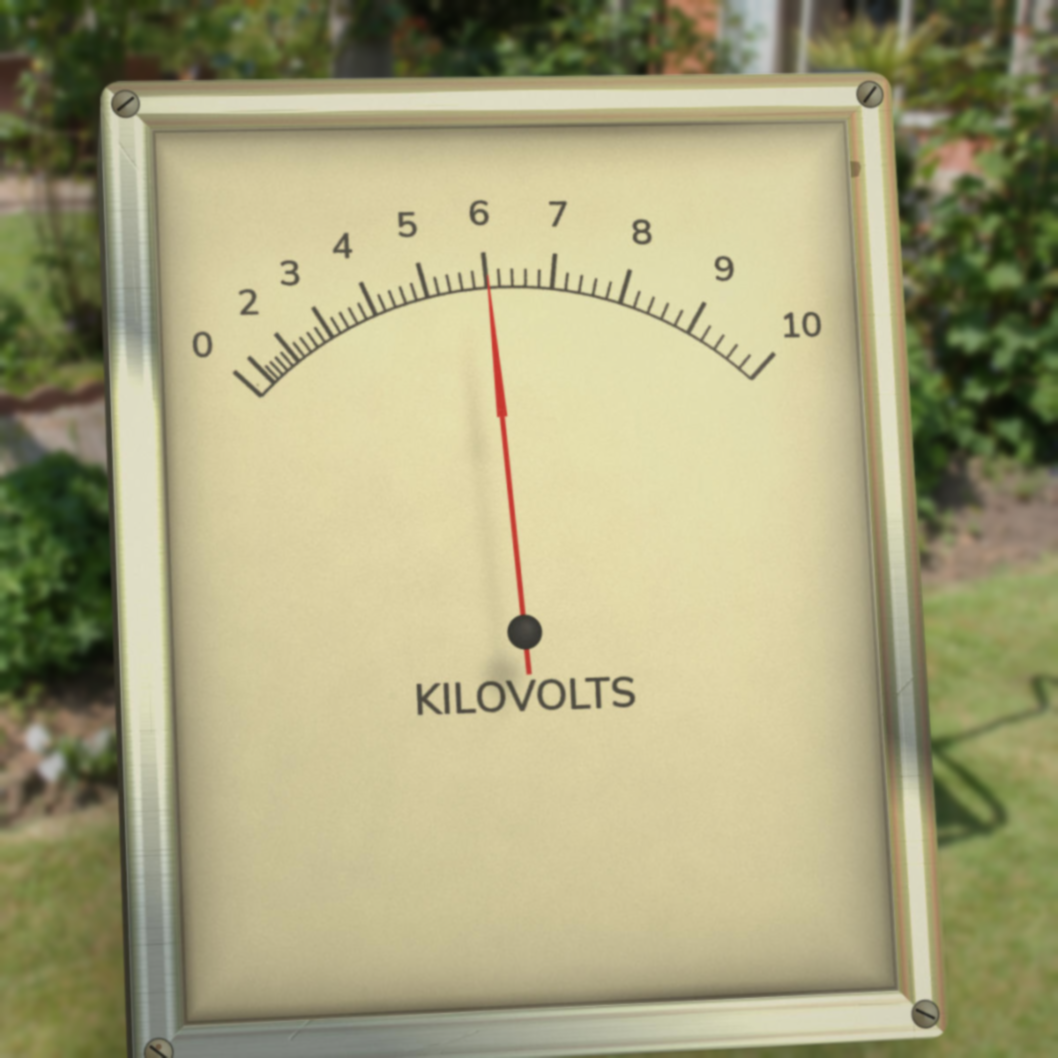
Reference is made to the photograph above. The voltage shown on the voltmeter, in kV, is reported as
6 kV
